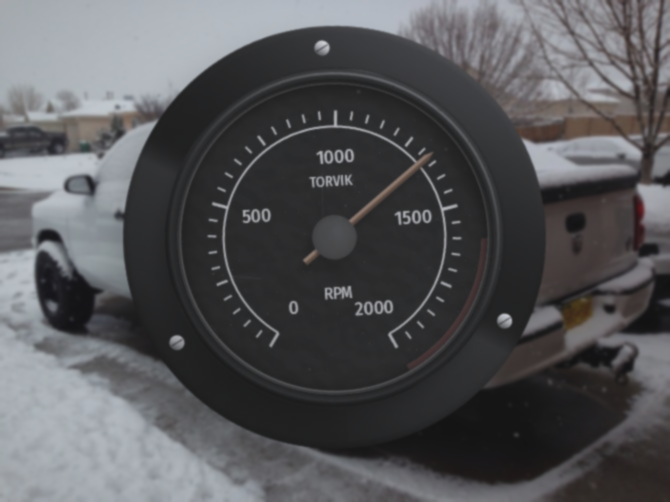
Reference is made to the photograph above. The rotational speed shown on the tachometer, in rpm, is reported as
1325 rpm
